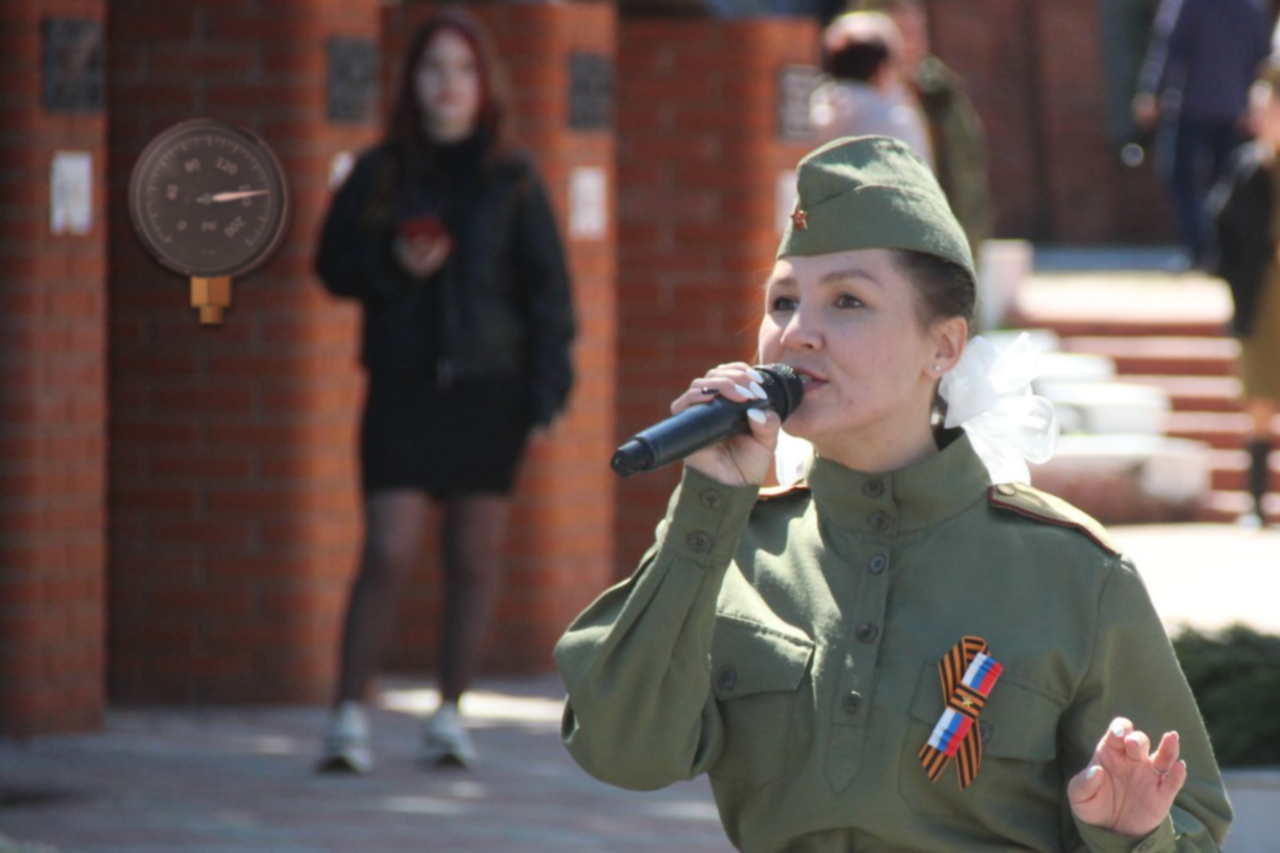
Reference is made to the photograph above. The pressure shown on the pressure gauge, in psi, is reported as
160 psi
